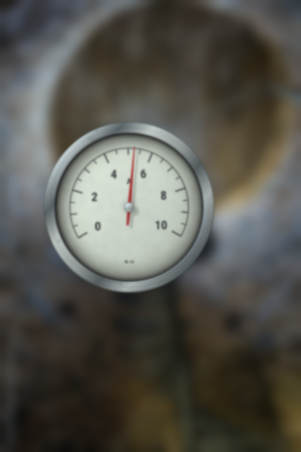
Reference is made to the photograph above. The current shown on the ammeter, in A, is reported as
5.25 A
